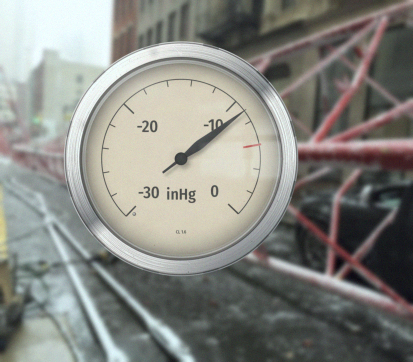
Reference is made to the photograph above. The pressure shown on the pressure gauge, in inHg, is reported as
-9 inHg
